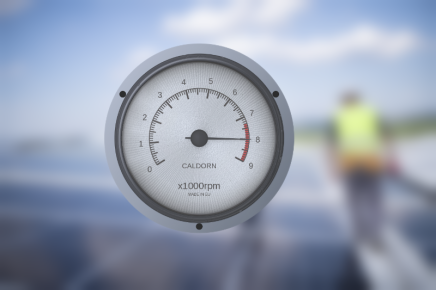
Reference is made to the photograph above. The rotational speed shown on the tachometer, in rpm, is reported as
8000 rpm
